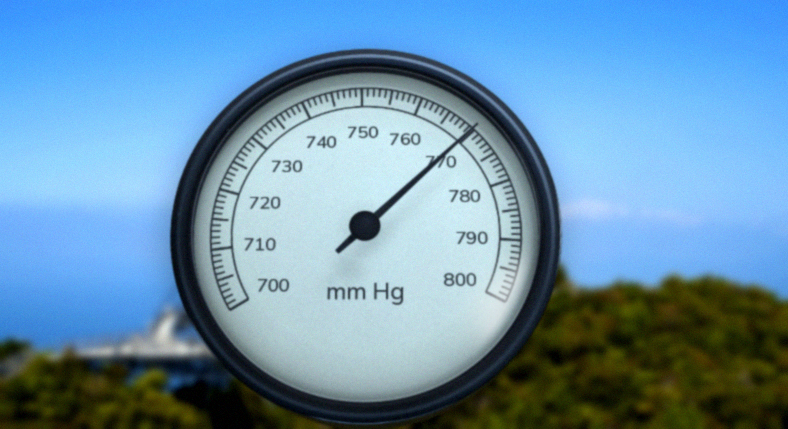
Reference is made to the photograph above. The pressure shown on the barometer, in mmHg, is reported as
770 mmHg
